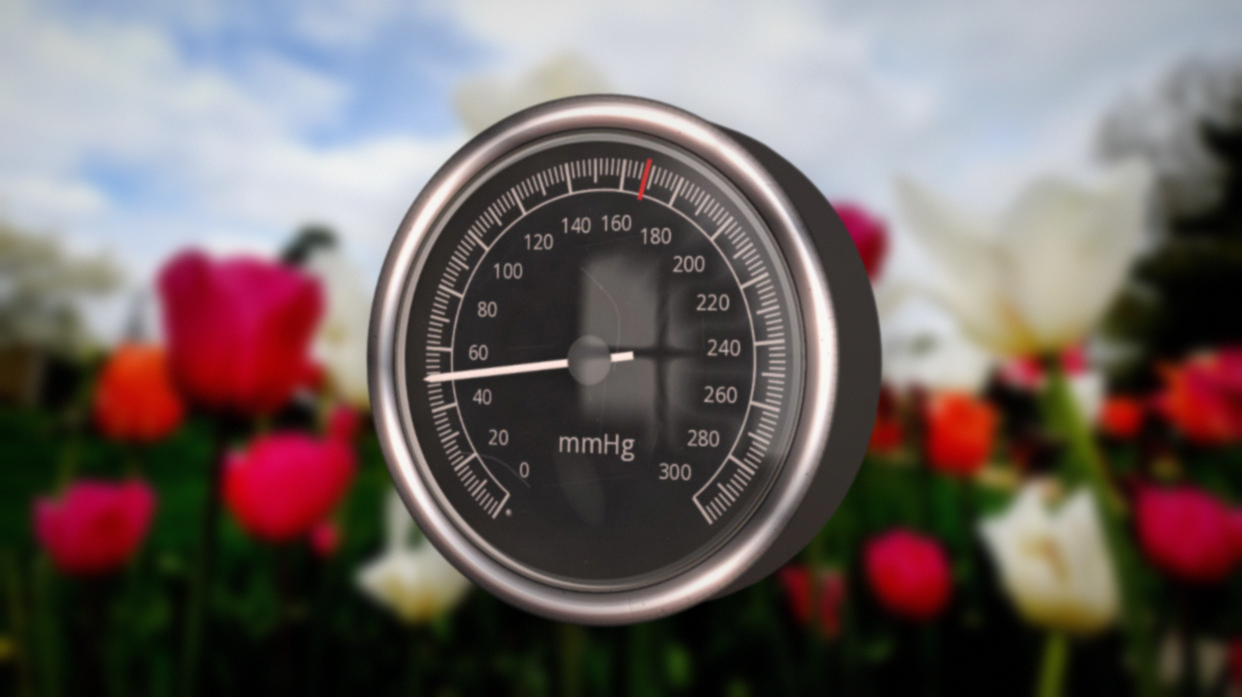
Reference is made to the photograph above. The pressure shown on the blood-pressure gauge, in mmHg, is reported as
50 mmHg
